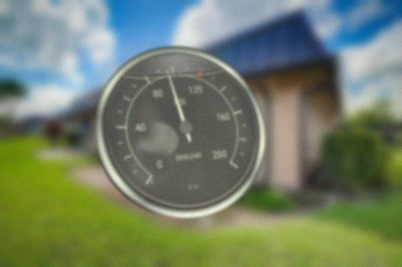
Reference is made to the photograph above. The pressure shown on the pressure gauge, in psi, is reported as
95 psi
